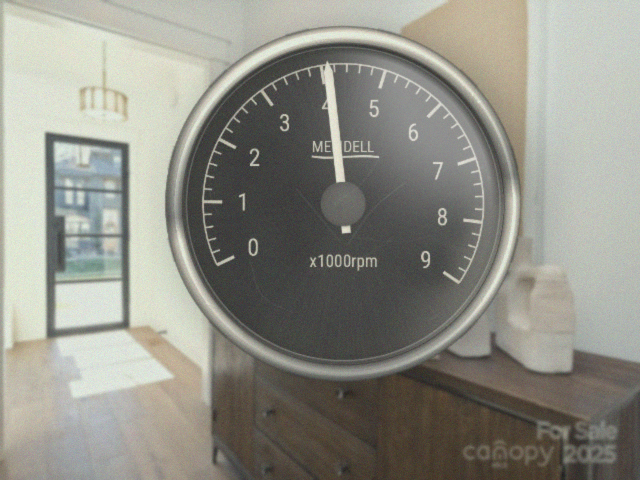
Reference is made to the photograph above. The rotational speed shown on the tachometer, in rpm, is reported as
4100 rpm
